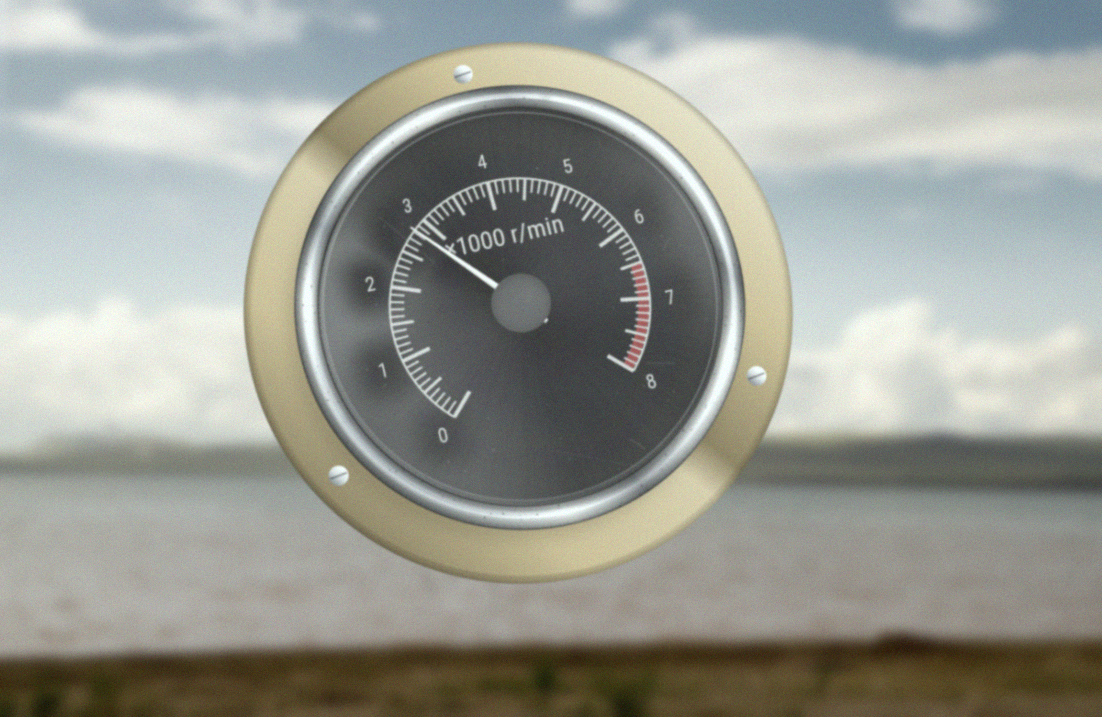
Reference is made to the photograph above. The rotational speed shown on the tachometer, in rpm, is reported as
2800 rpm
